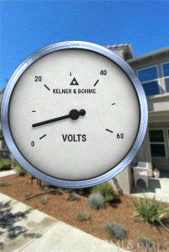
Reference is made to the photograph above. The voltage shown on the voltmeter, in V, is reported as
5 V
